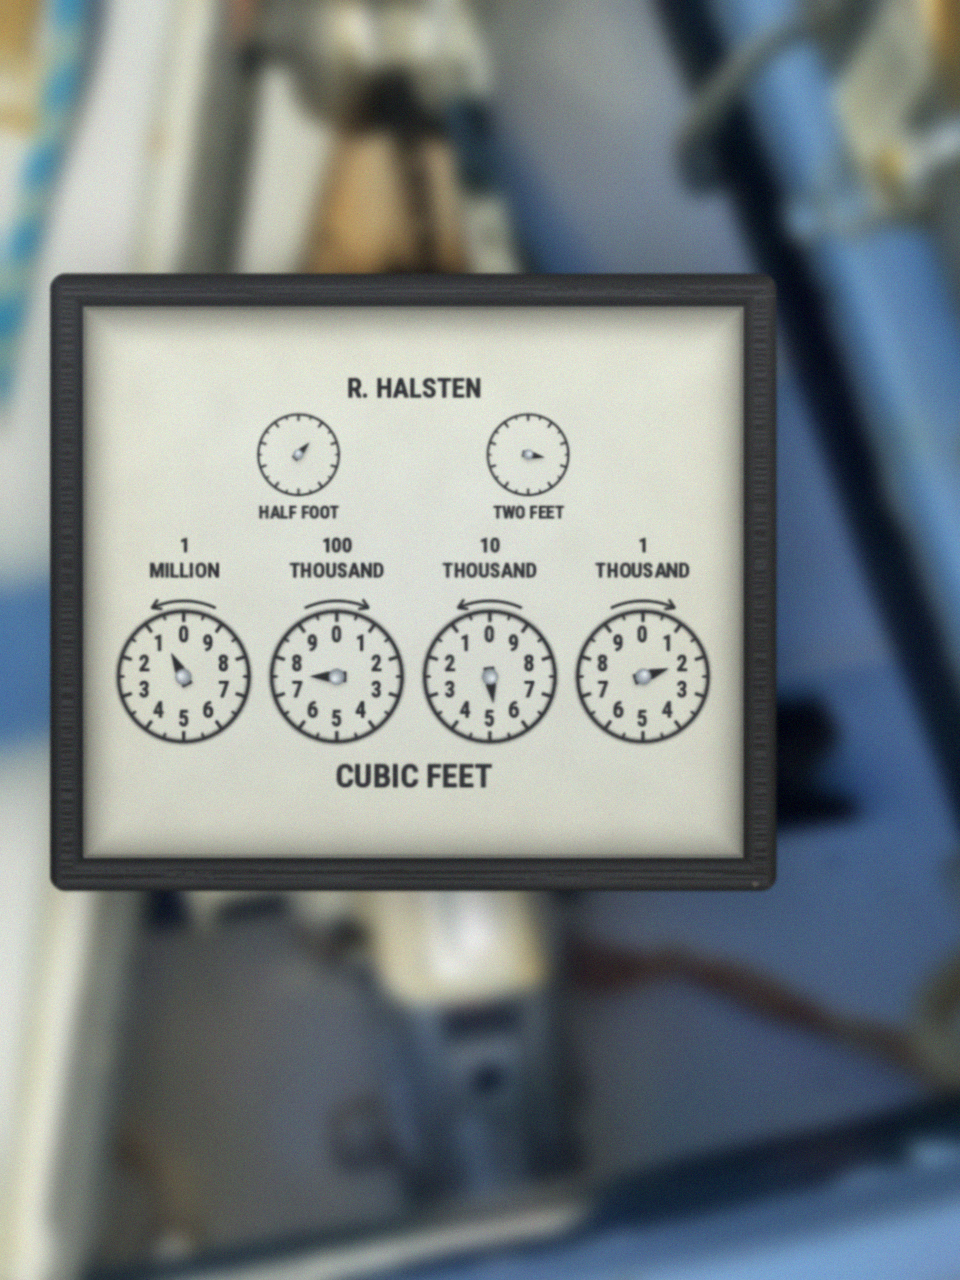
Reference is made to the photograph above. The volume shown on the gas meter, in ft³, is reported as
75200 ft³
